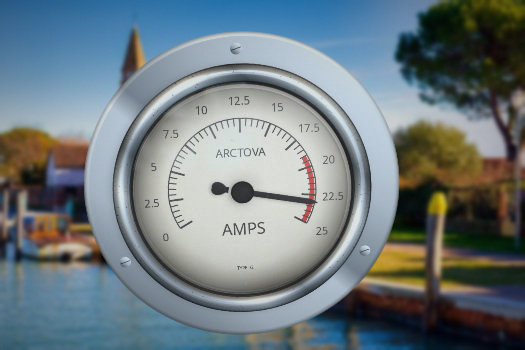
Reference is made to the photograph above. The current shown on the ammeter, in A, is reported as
23 A
